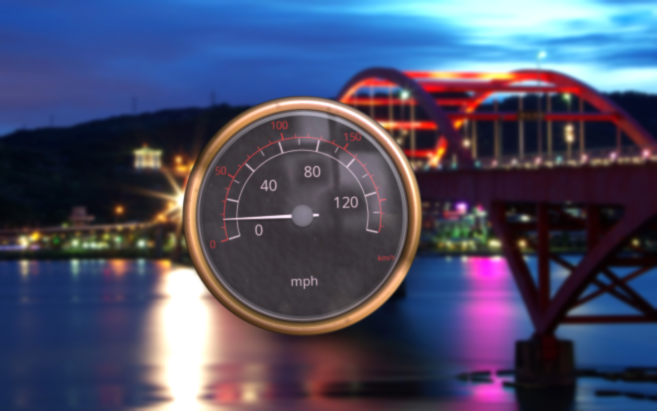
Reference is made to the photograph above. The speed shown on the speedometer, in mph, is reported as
10 mph
